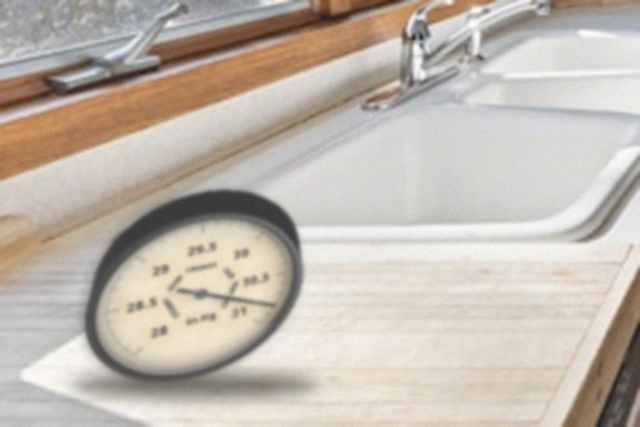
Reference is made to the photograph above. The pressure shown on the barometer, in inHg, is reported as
30.8 inHg
